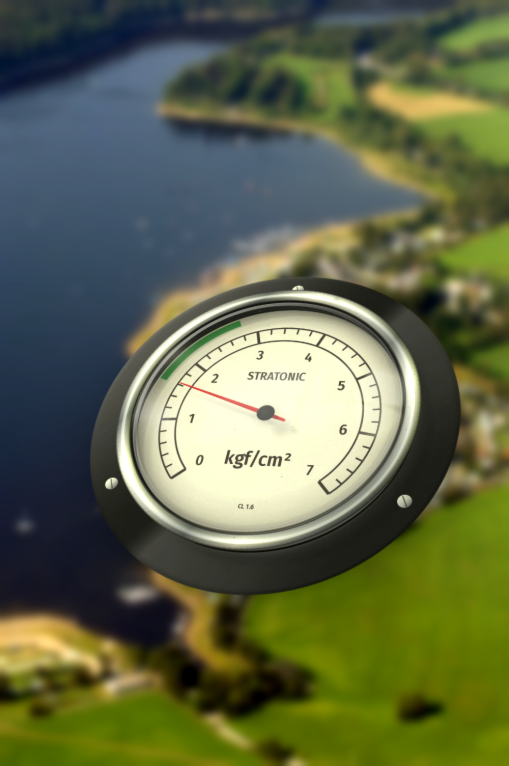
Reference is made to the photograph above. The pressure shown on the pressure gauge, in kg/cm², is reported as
1.6 kg/cm²
